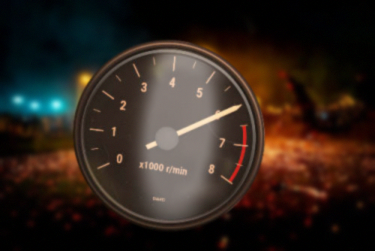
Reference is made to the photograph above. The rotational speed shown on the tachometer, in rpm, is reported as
6000 rpm
